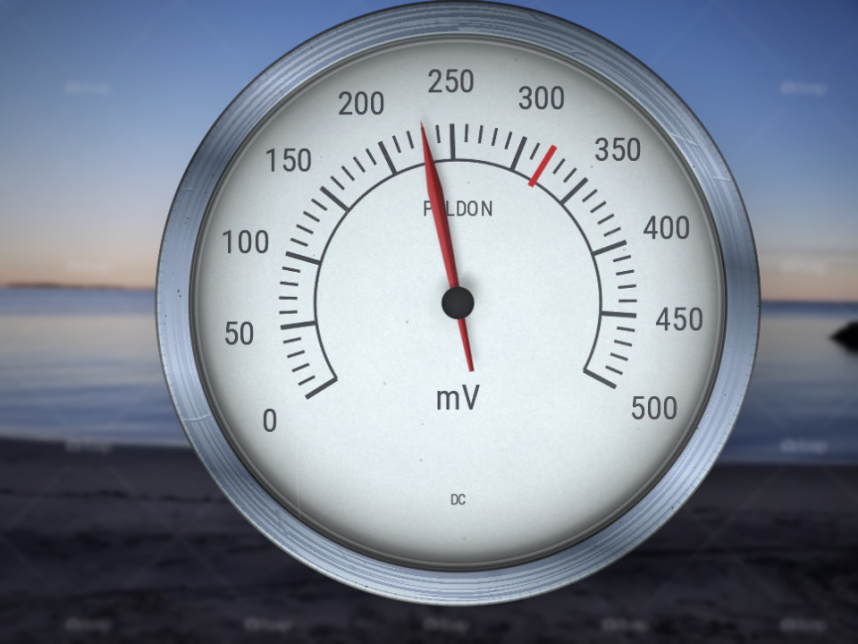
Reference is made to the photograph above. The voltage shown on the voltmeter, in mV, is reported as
230 mV
